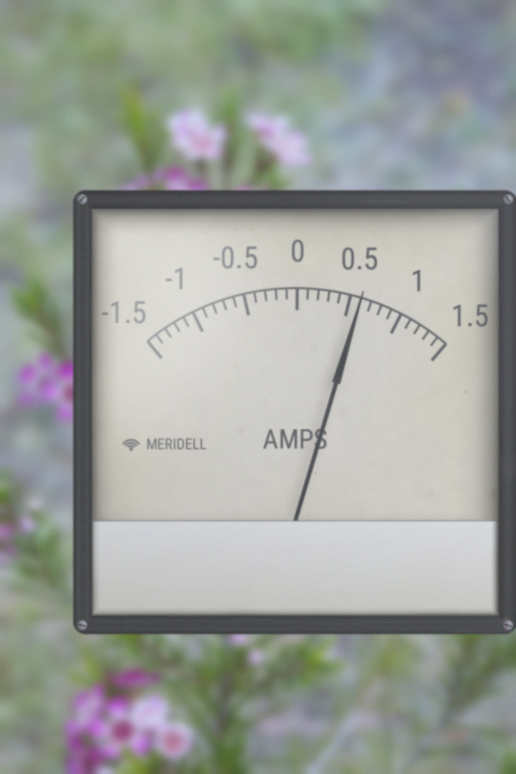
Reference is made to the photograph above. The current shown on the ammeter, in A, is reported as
0.6 A
